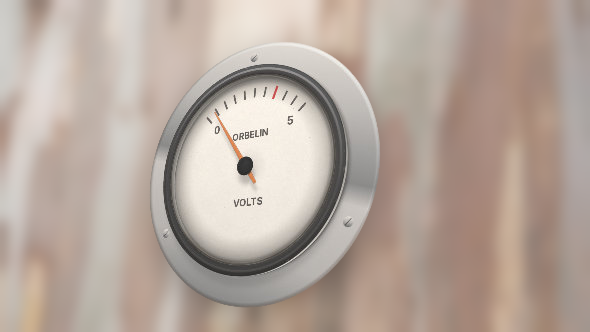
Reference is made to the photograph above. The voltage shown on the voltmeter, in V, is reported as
0.5 V
